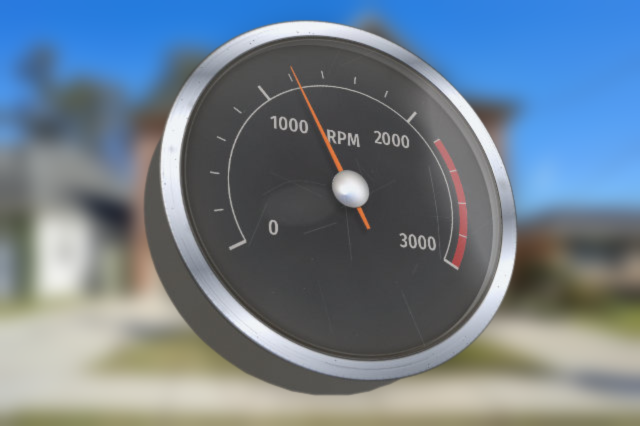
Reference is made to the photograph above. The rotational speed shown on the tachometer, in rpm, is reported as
1200 rpm
